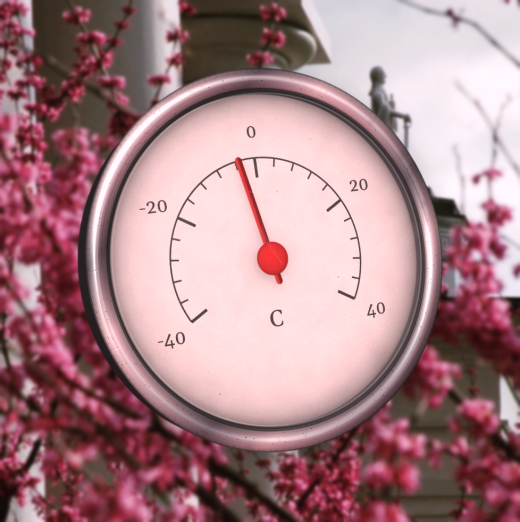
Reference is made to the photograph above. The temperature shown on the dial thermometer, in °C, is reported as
-4 °C
